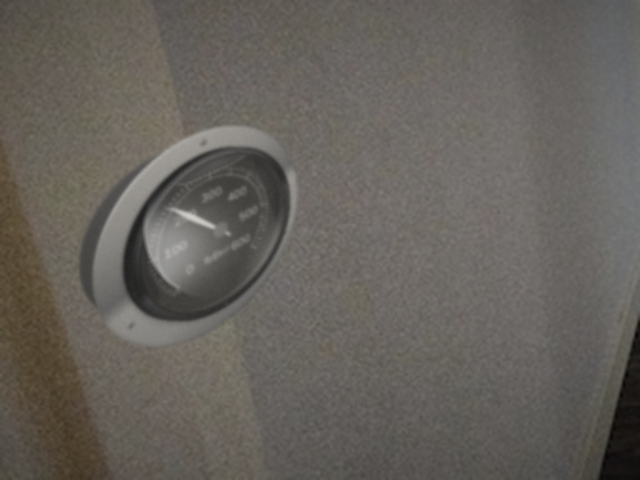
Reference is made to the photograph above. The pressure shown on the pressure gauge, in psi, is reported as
200 psi
